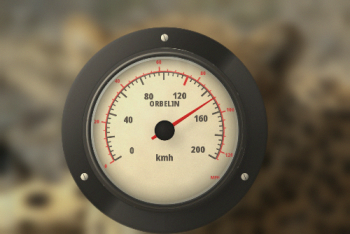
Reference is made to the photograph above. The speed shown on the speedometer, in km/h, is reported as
148 km/h
